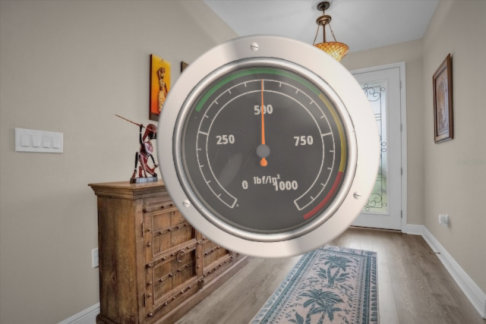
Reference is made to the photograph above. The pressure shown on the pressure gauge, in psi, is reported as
500 psi
